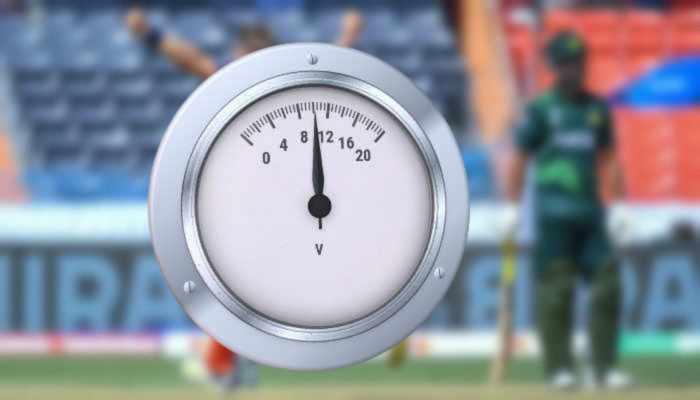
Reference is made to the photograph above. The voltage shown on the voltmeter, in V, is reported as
10 V
